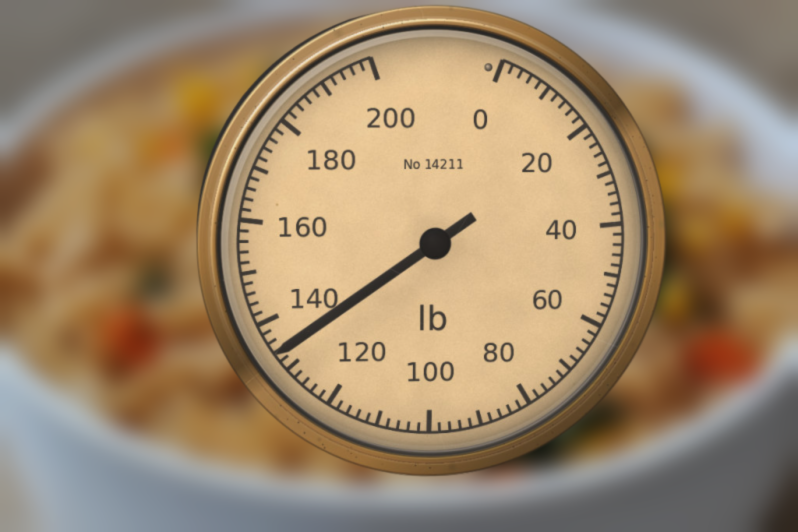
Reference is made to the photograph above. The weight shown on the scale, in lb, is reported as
134 lb
